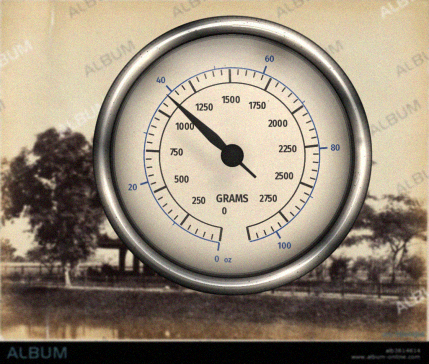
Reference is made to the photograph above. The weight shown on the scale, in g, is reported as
1100 g
